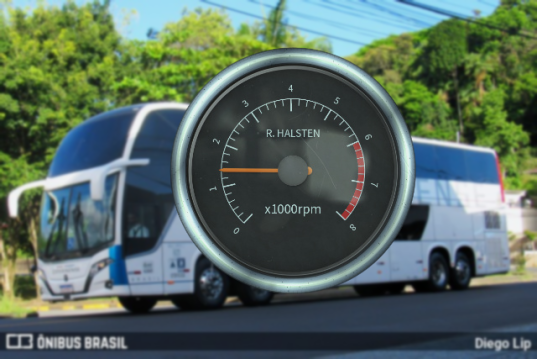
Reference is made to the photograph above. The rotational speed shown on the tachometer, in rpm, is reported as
1400 rpm
